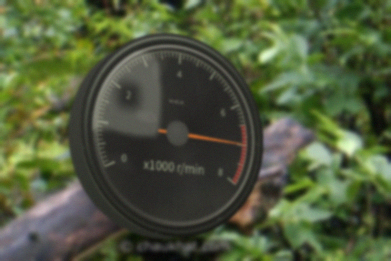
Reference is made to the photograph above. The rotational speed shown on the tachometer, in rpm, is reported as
7000 rpm
